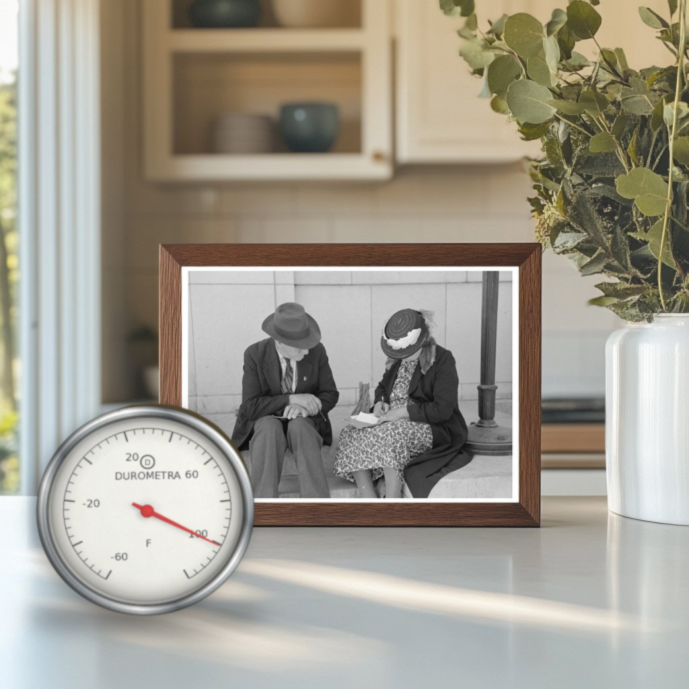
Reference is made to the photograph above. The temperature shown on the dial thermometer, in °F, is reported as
100 °F
